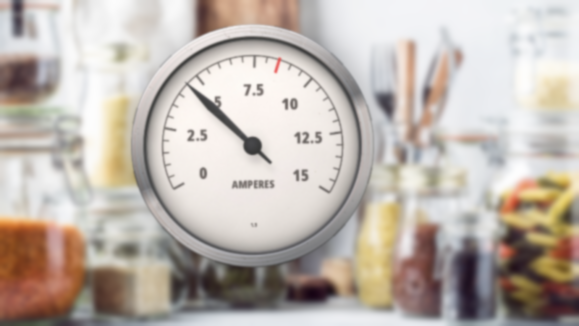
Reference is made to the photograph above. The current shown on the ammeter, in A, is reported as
4.5 A
